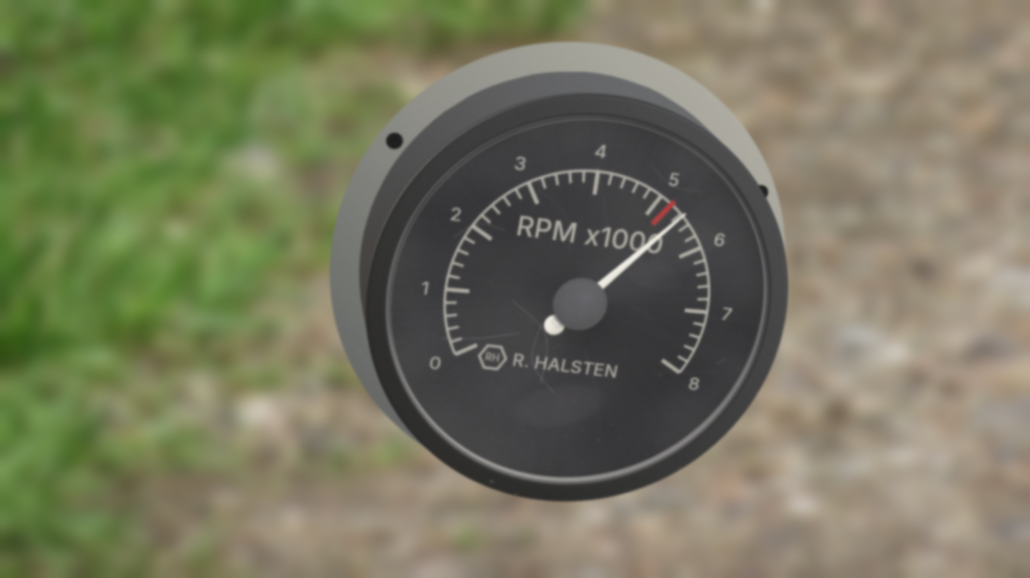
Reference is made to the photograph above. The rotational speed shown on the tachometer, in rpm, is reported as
5400 rpm
